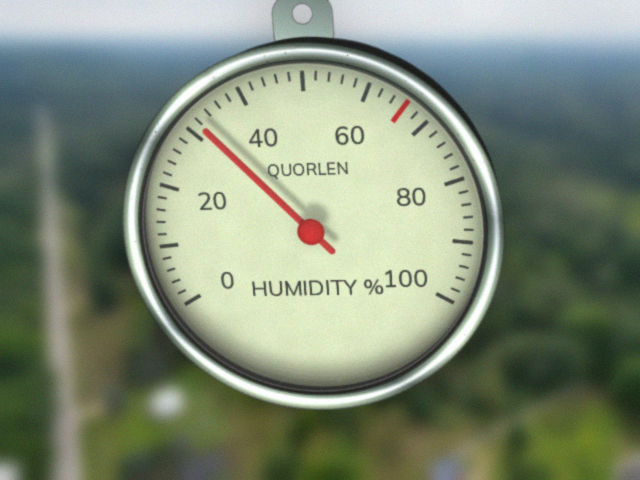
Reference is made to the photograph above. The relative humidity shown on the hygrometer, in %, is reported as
32 %
